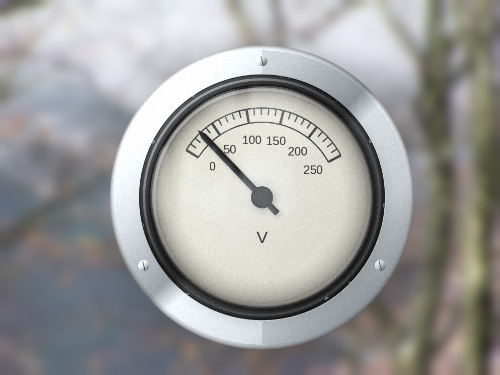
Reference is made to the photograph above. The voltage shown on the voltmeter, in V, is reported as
30 V
